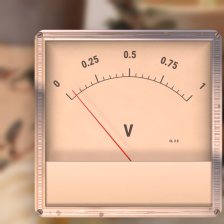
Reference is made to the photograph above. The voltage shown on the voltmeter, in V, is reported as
0.05 V
